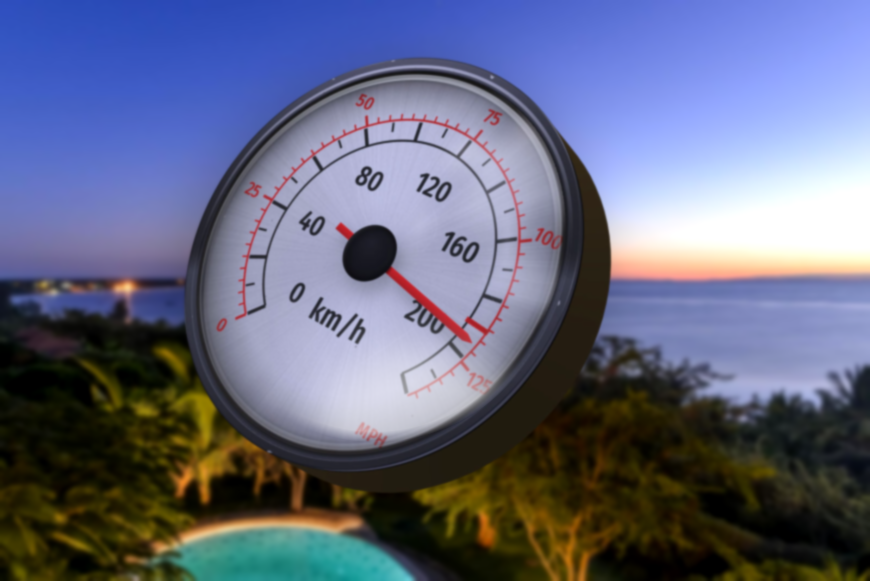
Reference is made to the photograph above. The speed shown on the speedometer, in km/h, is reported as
195 km/h
